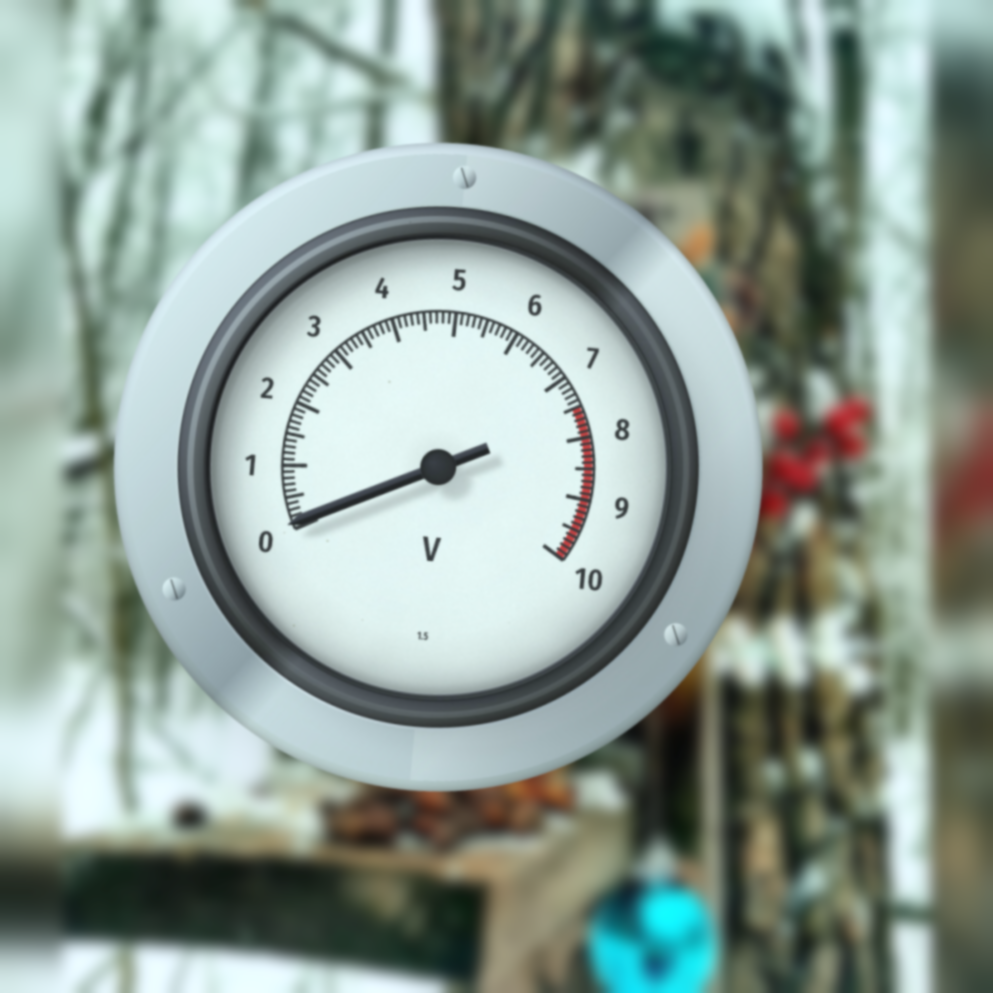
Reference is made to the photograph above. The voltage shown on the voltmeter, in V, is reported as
0.1 V
